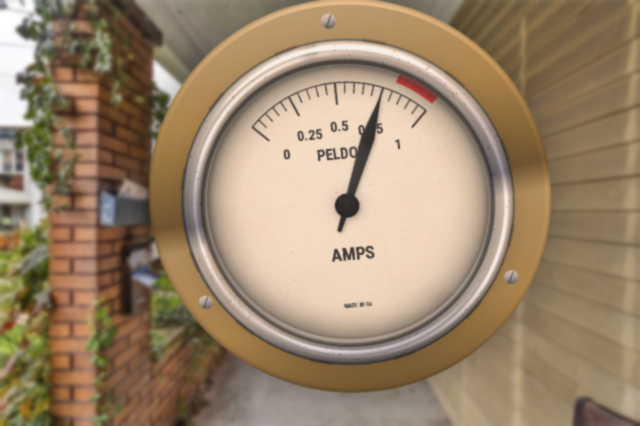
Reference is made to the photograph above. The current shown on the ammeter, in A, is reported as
0.75 A
